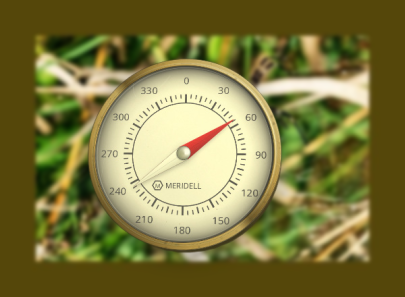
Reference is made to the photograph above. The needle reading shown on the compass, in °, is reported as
55 °
